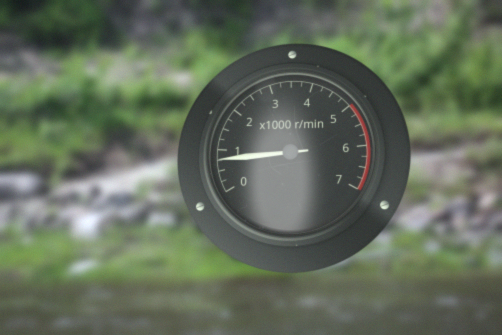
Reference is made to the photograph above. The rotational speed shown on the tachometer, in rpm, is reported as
750 rpm
